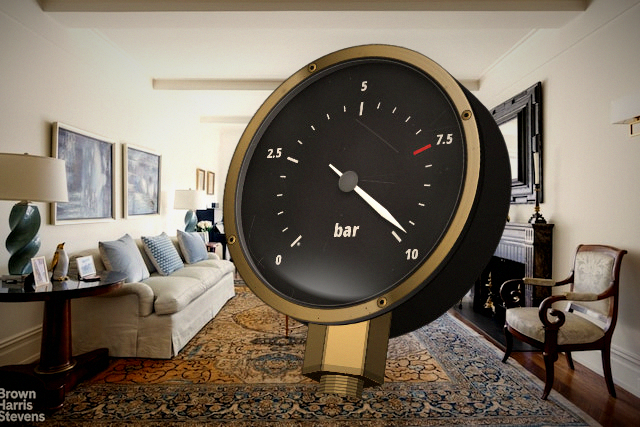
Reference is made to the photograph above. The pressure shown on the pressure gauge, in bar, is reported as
9.75 bar
